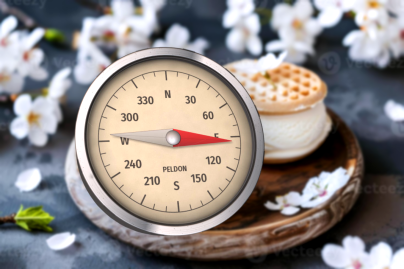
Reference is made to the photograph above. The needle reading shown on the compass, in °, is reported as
95 °
